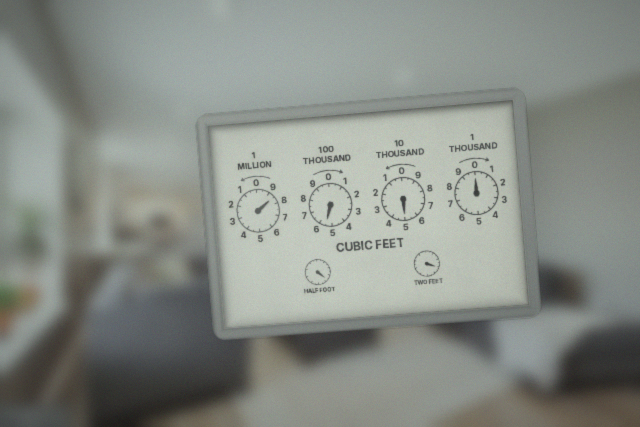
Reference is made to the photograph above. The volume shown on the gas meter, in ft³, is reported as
855000 ft³
